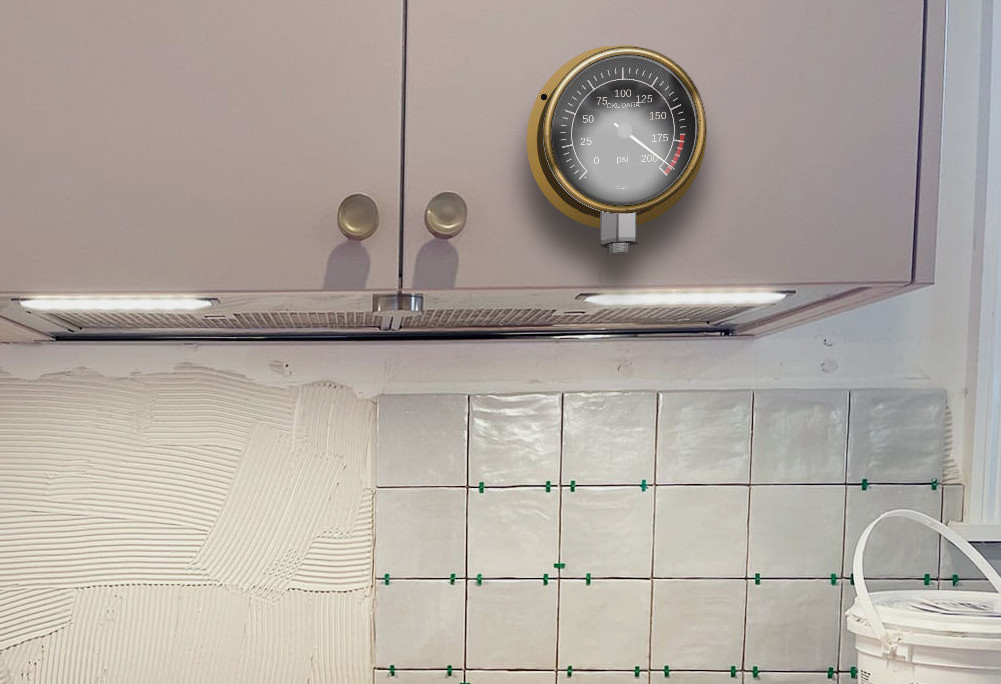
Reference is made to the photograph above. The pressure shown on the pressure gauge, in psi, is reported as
195 psi
